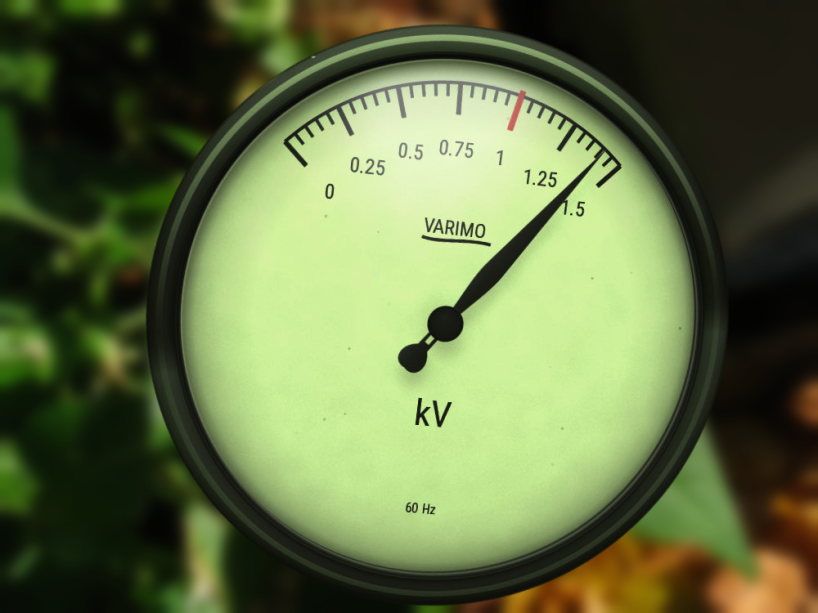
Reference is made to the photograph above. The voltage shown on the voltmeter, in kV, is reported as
1.4 kV
